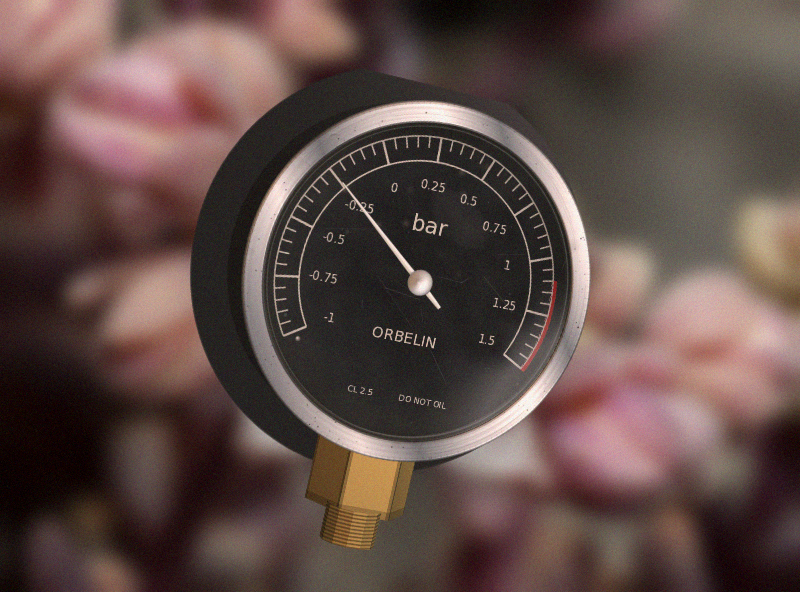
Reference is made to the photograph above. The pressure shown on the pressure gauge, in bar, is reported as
-0.25 bar
